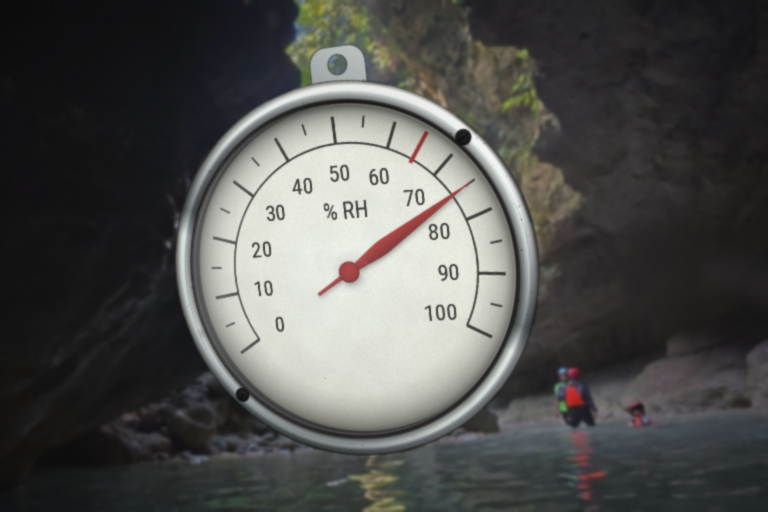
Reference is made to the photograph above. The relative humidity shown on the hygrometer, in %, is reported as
75 %
